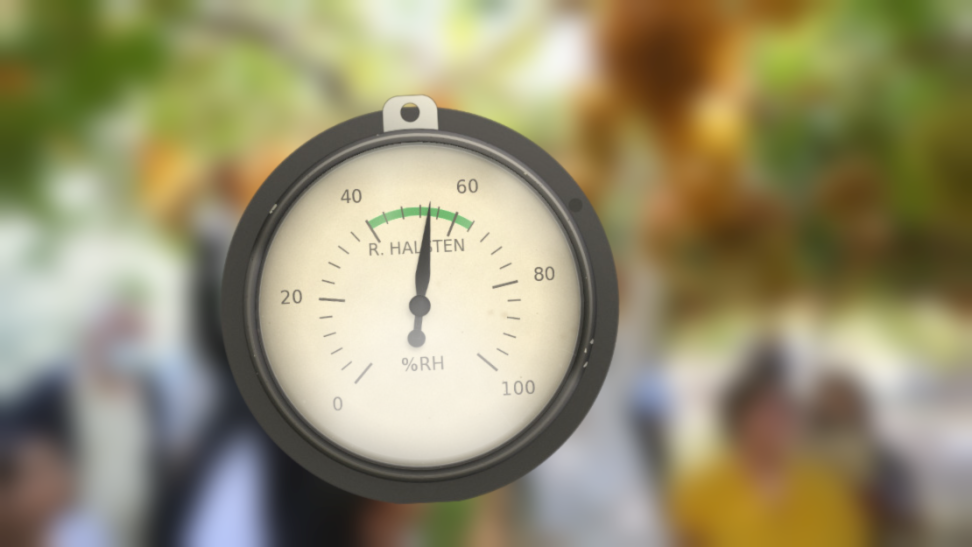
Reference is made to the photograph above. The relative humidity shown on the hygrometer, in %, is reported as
54 %
